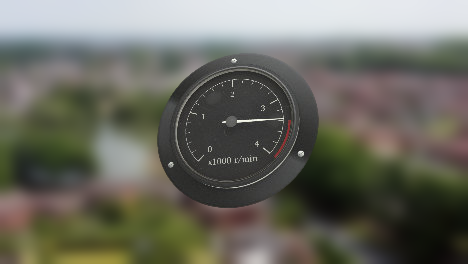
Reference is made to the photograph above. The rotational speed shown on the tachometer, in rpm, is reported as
3400 rpm
